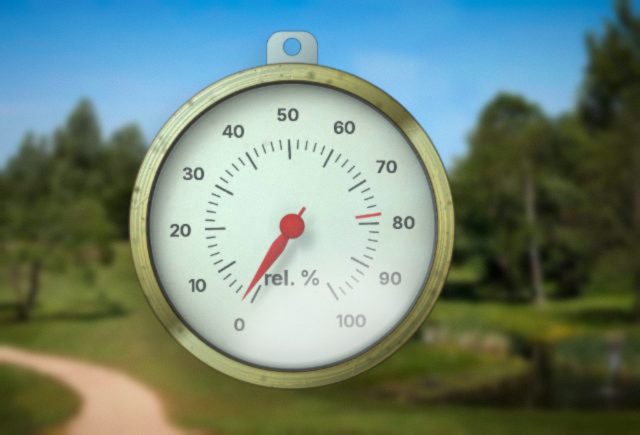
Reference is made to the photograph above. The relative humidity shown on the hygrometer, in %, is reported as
2 %
